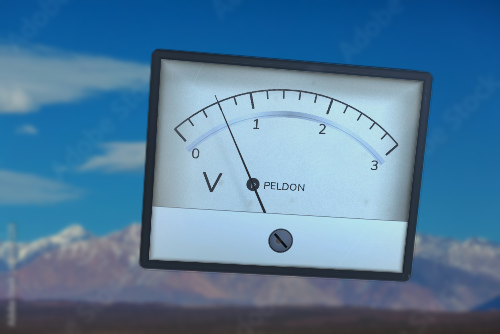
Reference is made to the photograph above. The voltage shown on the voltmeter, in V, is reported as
0.6 V
